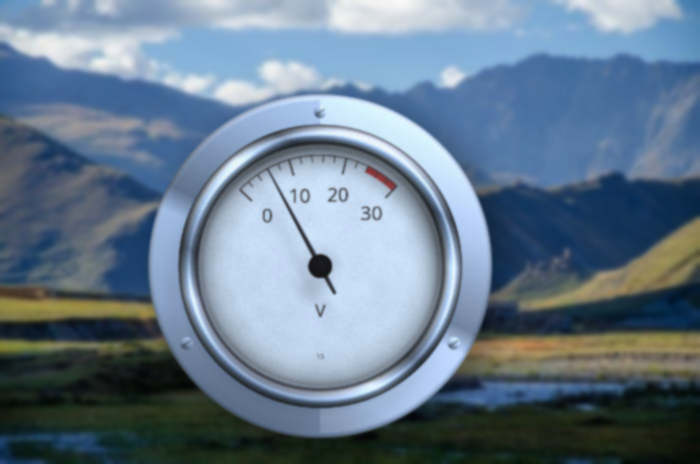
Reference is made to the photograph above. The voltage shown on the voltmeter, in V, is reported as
6 V
